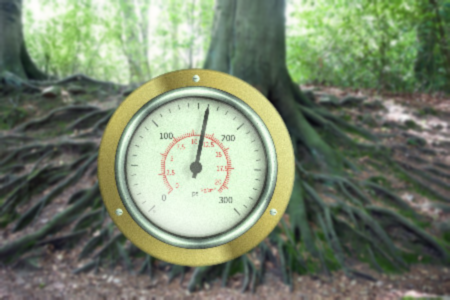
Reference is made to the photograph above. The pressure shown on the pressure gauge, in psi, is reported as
160 psi
